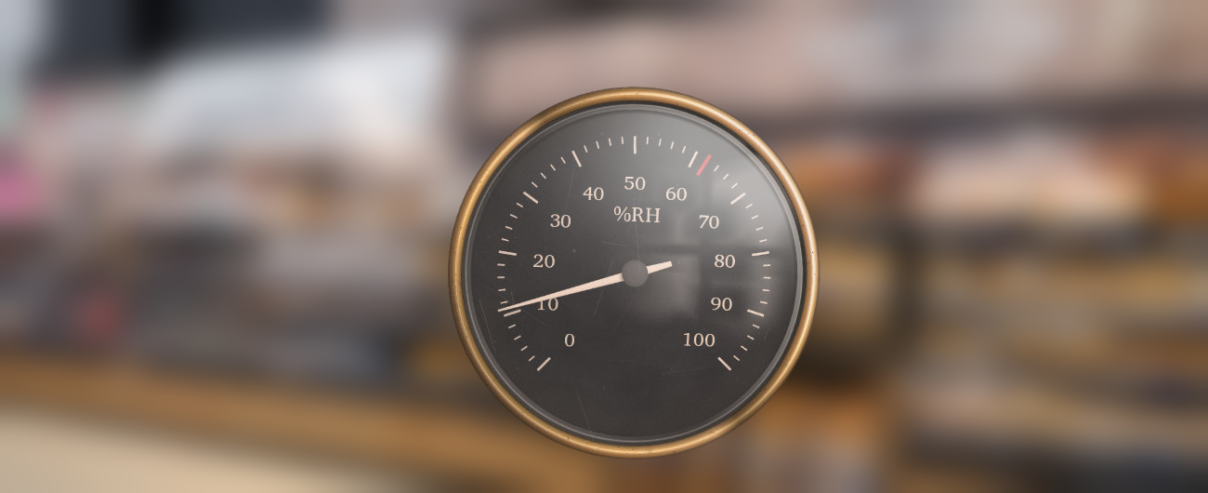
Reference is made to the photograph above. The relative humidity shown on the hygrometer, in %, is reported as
11 %
